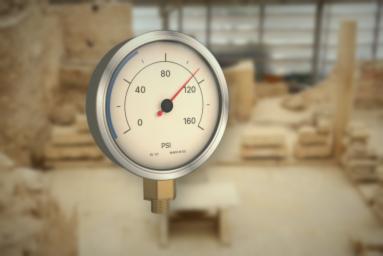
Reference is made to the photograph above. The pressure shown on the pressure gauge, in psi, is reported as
110 psi
